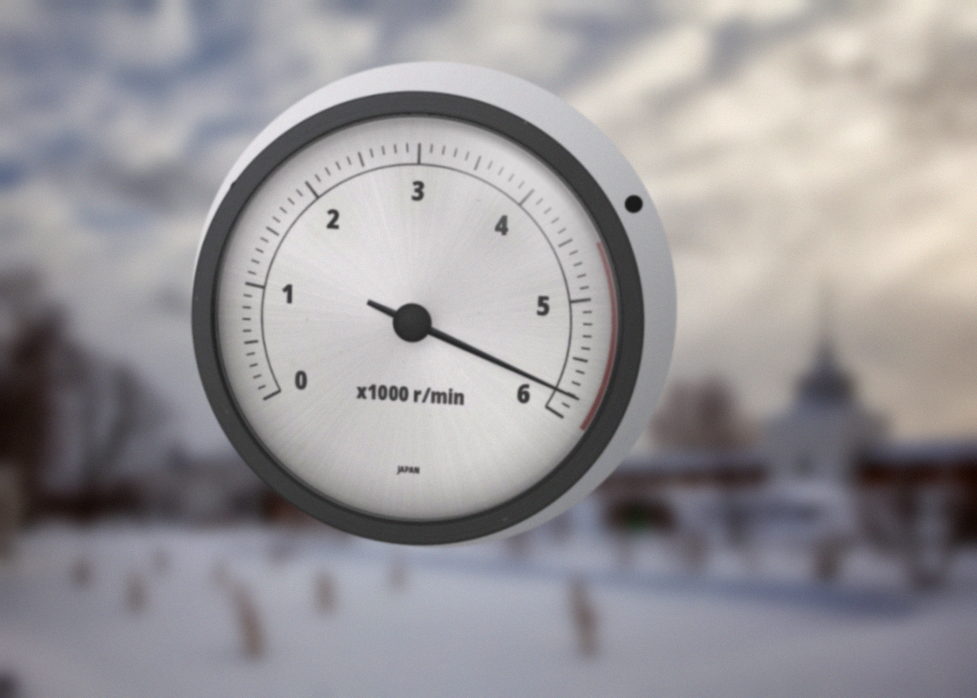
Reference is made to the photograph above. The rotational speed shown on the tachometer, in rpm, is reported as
5800 rpm
